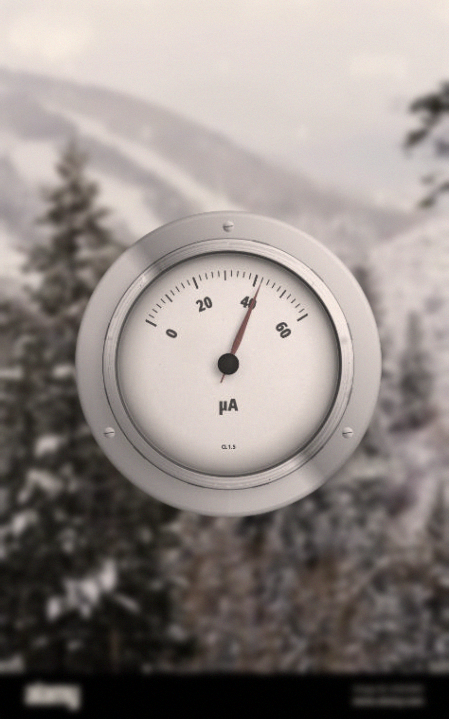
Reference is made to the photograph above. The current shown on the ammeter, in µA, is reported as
42 µA
